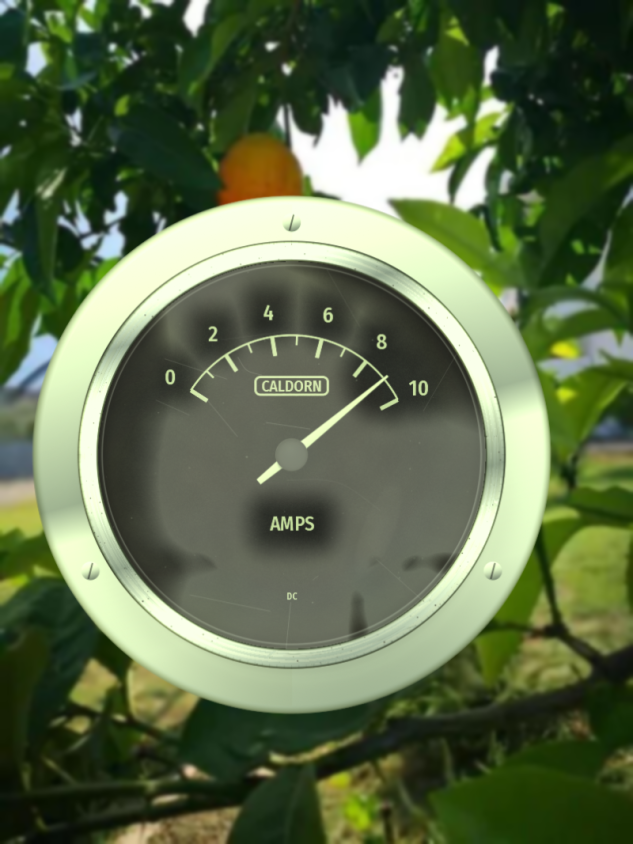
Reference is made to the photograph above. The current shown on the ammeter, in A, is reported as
9 A
